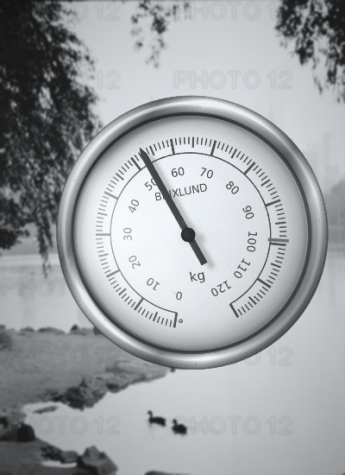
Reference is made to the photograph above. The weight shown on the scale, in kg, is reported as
53 kg
